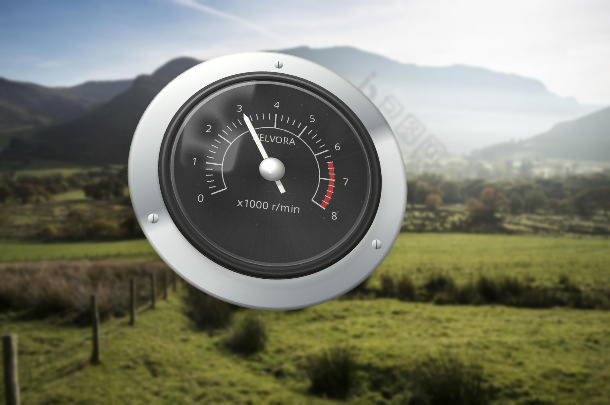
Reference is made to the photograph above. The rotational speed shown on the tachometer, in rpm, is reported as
3000 rpm
